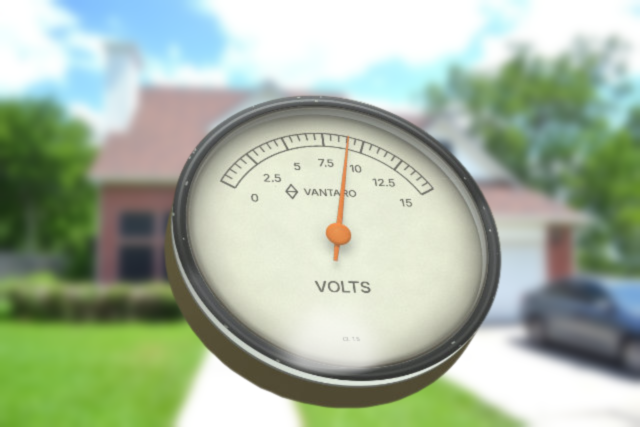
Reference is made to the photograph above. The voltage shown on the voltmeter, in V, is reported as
9 V
